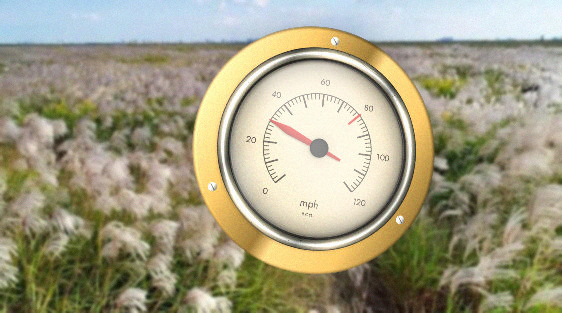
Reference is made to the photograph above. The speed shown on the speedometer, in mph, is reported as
30 mph
